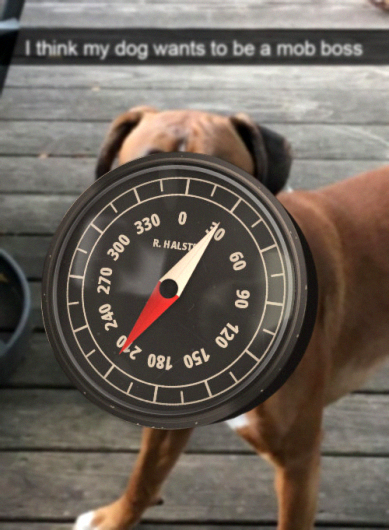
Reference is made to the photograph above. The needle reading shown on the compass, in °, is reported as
210 °
